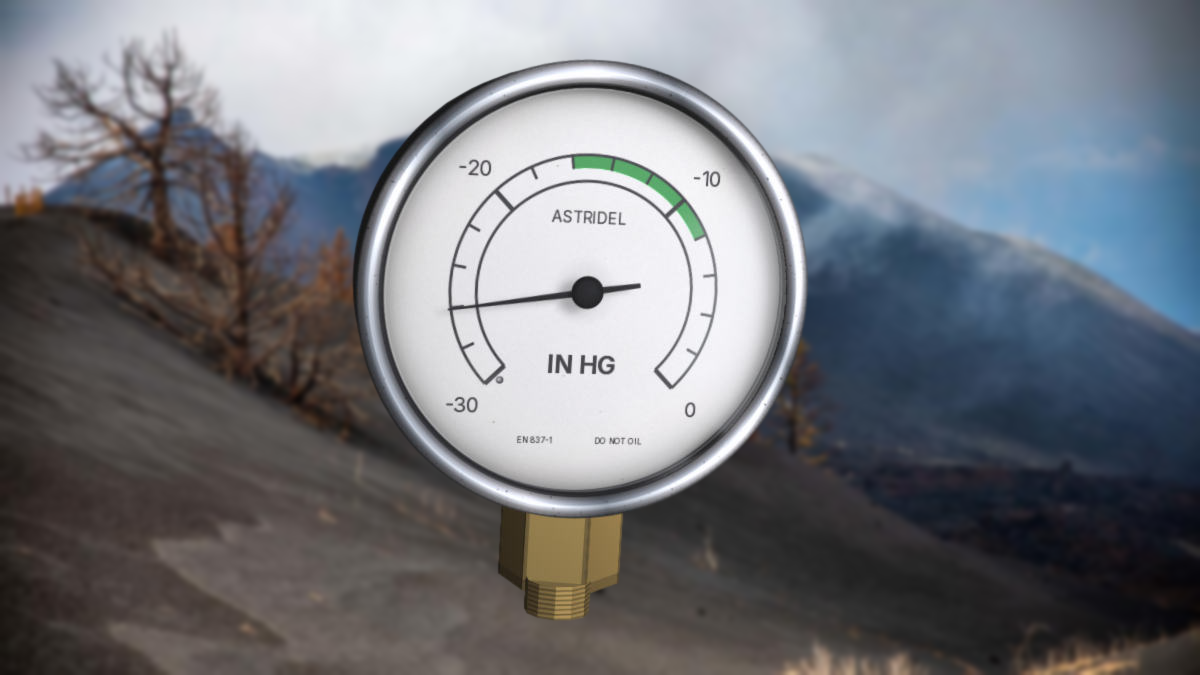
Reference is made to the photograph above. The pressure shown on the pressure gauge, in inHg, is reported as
-26 inHg
